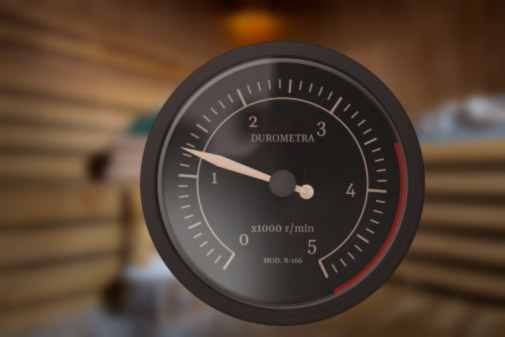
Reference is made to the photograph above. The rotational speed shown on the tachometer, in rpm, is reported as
1250 rpm
